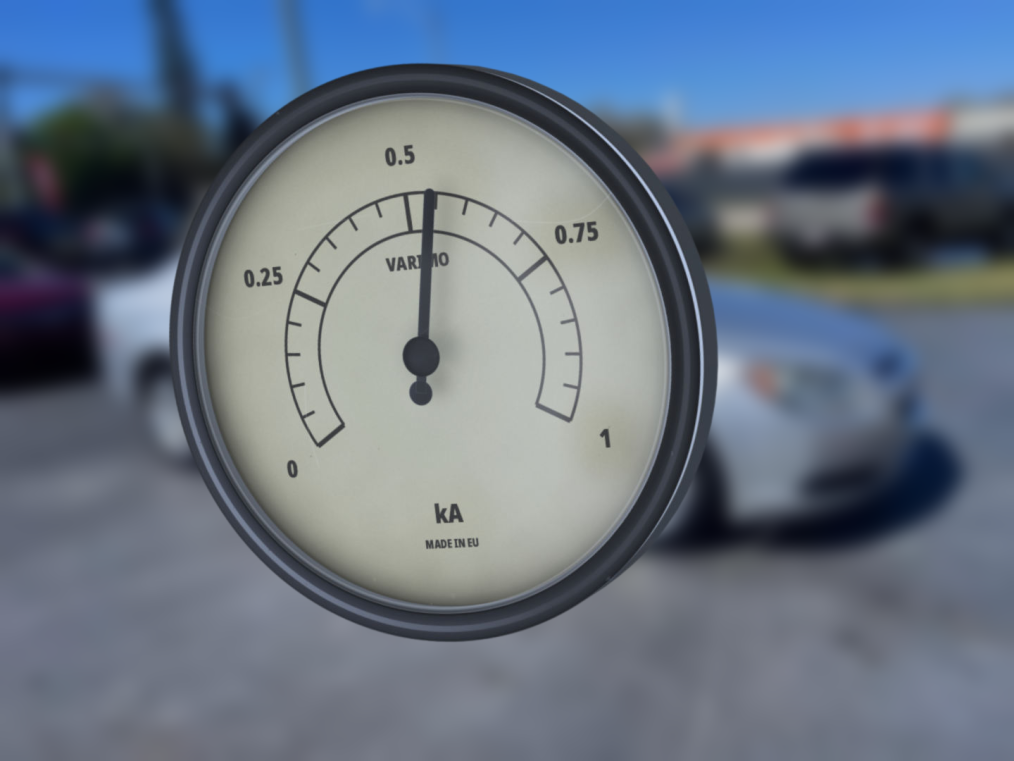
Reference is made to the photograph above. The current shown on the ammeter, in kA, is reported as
0.55 kA
